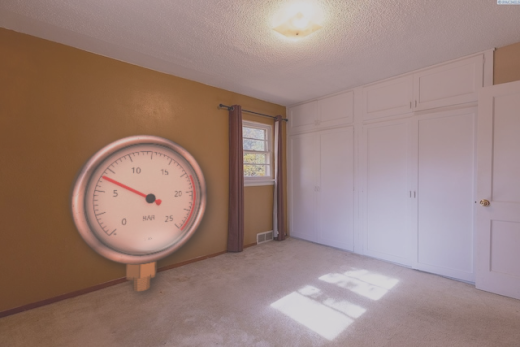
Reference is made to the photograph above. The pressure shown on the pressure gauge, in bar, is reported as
6.5 bar
